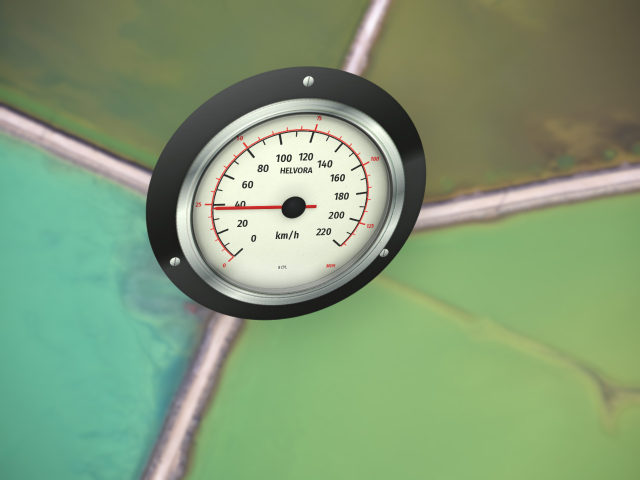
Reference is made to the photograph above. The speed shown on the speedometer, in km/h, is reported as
40 km/h
